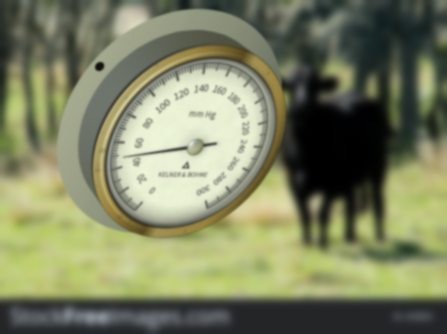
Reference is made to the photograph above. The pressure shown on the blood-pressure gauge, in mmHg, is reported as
50 mmHg
